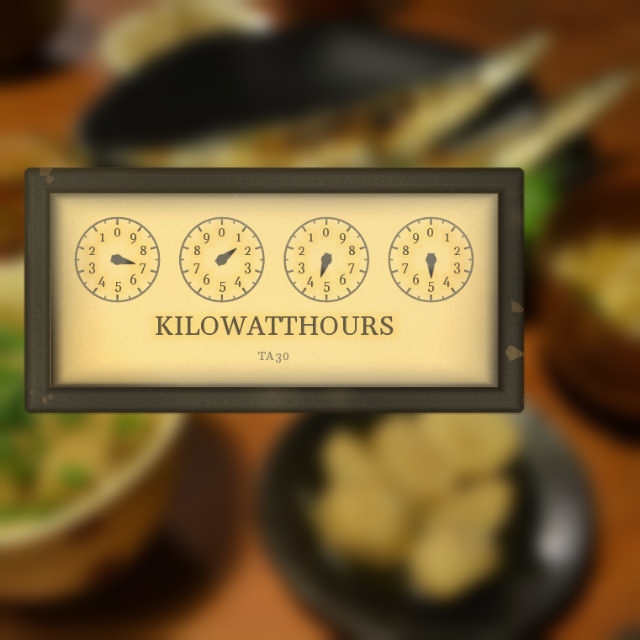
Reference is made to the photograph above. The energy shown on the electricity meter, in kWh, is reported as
7145 kWh
